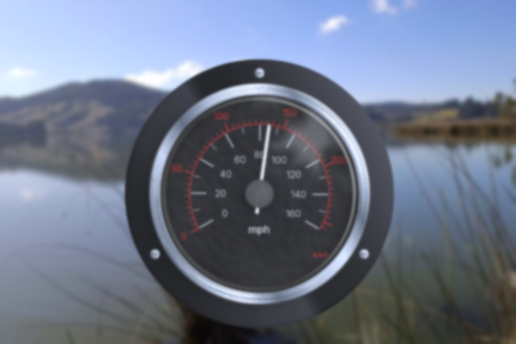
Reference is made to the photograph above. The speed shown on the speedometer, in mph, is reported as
85 mph
